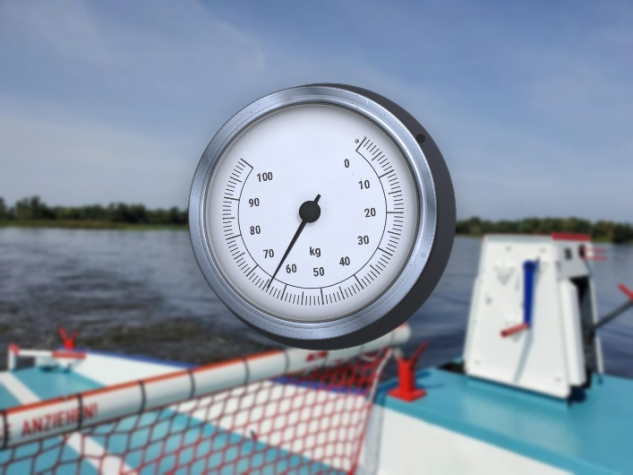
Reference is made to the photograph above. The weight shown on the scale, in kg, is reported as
64 kg
